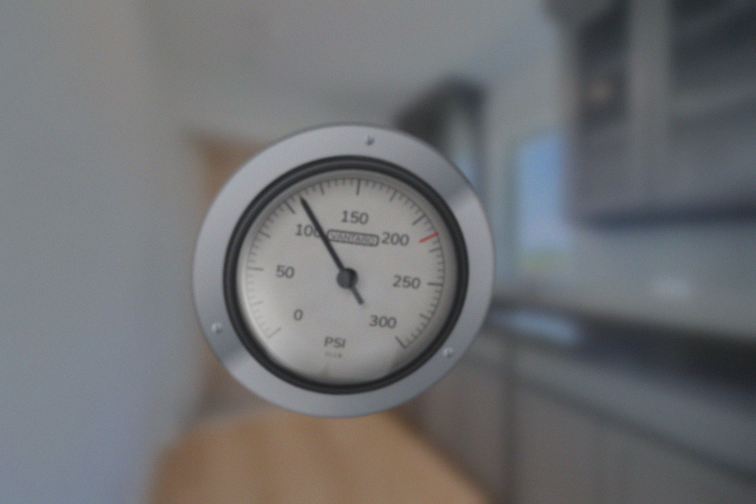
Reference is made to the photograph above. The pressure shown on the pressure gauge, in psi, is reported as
110 psi
